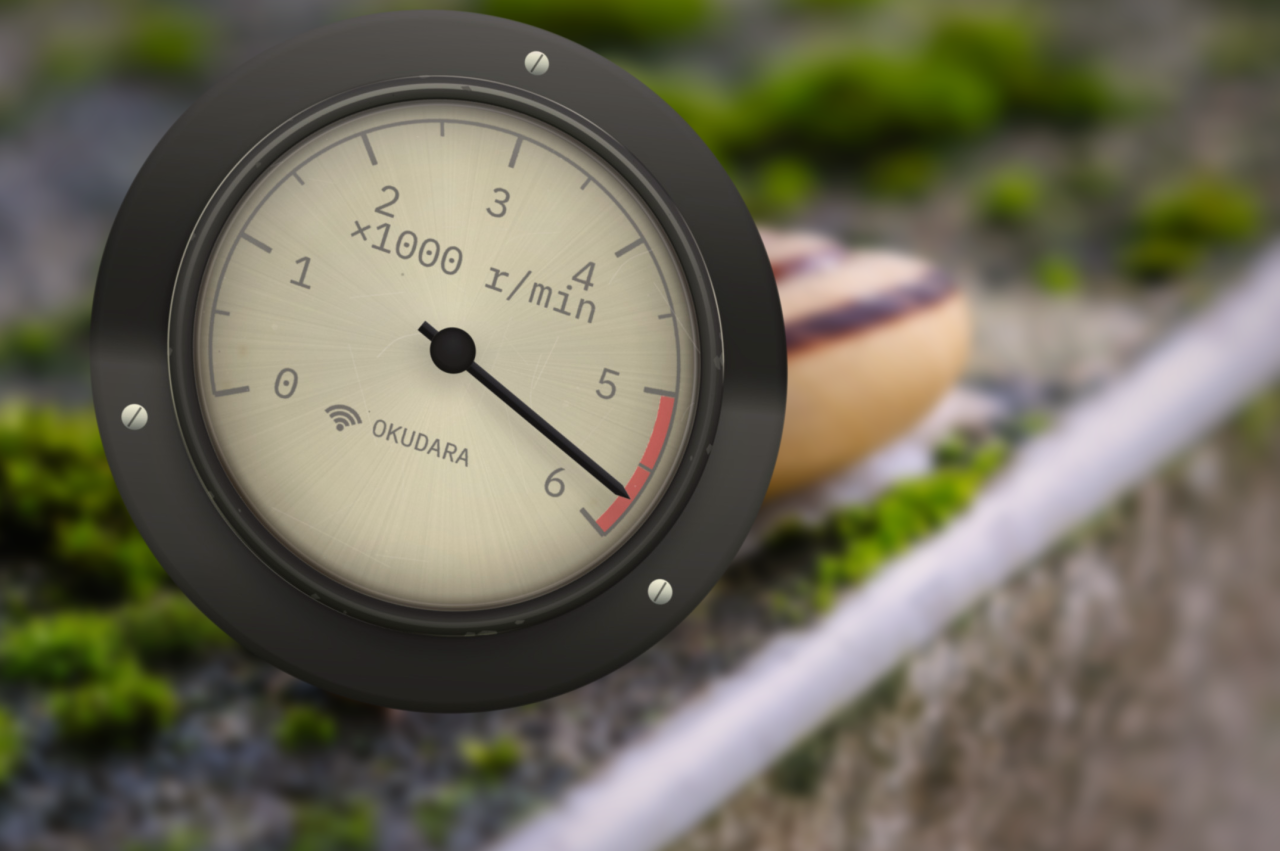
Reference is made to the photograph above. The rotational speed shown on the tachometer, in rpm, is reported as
5750 rpm
